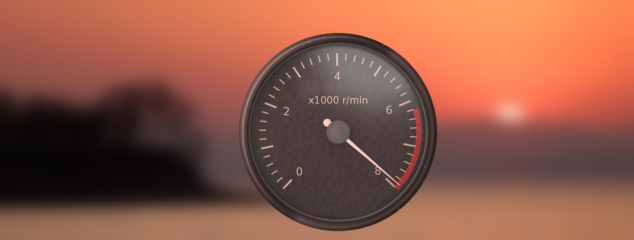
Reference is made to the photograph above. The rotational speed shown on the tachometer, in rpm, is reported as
7900 rpm
